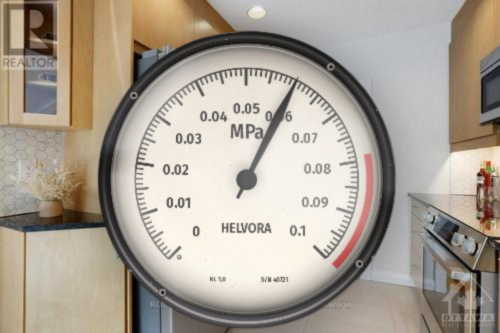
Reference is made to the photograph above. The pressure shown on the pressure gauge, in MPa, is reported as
0.06 MPa
